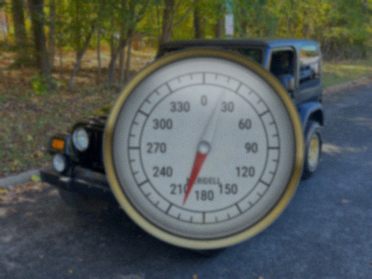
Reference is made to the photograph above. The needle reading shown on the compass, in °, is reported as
200 °
